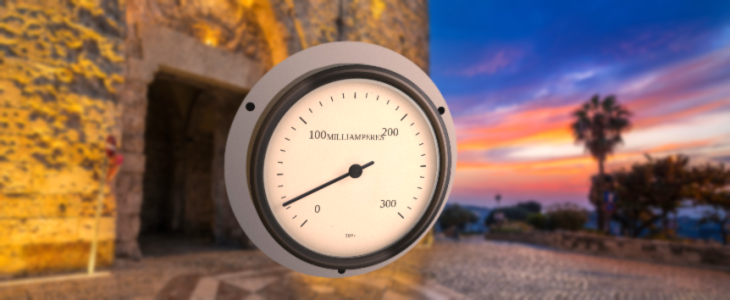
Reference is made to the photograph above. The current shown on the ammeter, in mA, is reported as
25 mA
